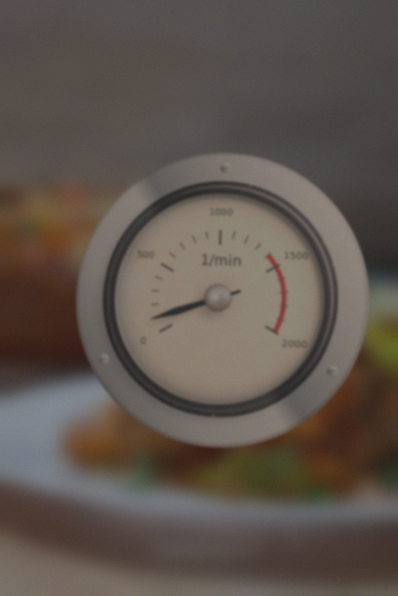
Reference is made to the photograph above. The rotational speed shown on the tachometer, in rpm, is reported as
100 rpm
